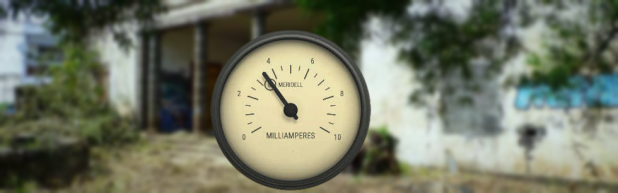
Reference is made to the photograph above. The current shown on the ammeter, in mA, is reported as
3.5 mA
